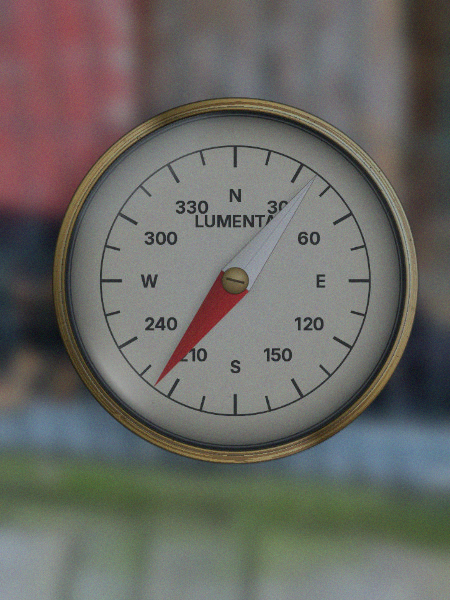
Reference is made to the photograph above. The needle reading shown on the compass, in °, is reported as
217.5 °
